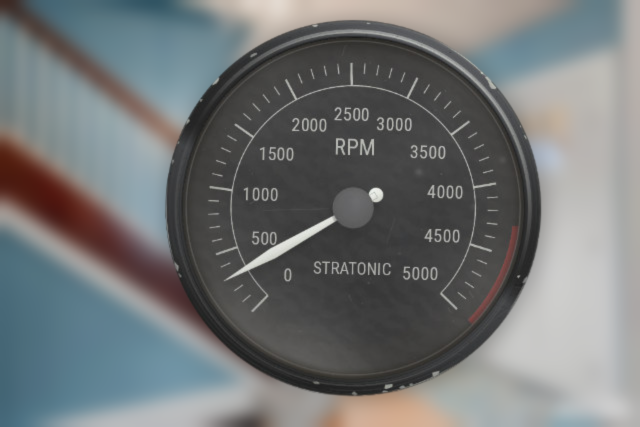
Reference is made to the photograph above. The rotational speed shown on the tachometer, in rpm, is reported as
300 rpm
